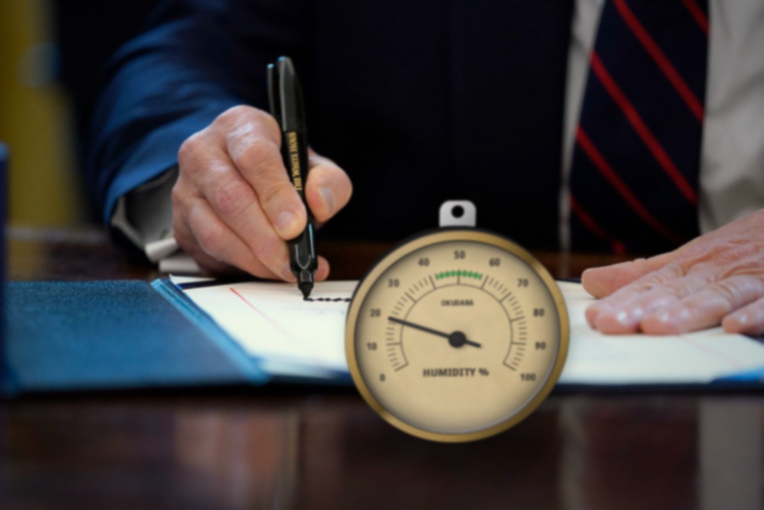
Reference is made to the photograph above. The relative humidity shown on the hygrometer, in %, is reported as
20 %
